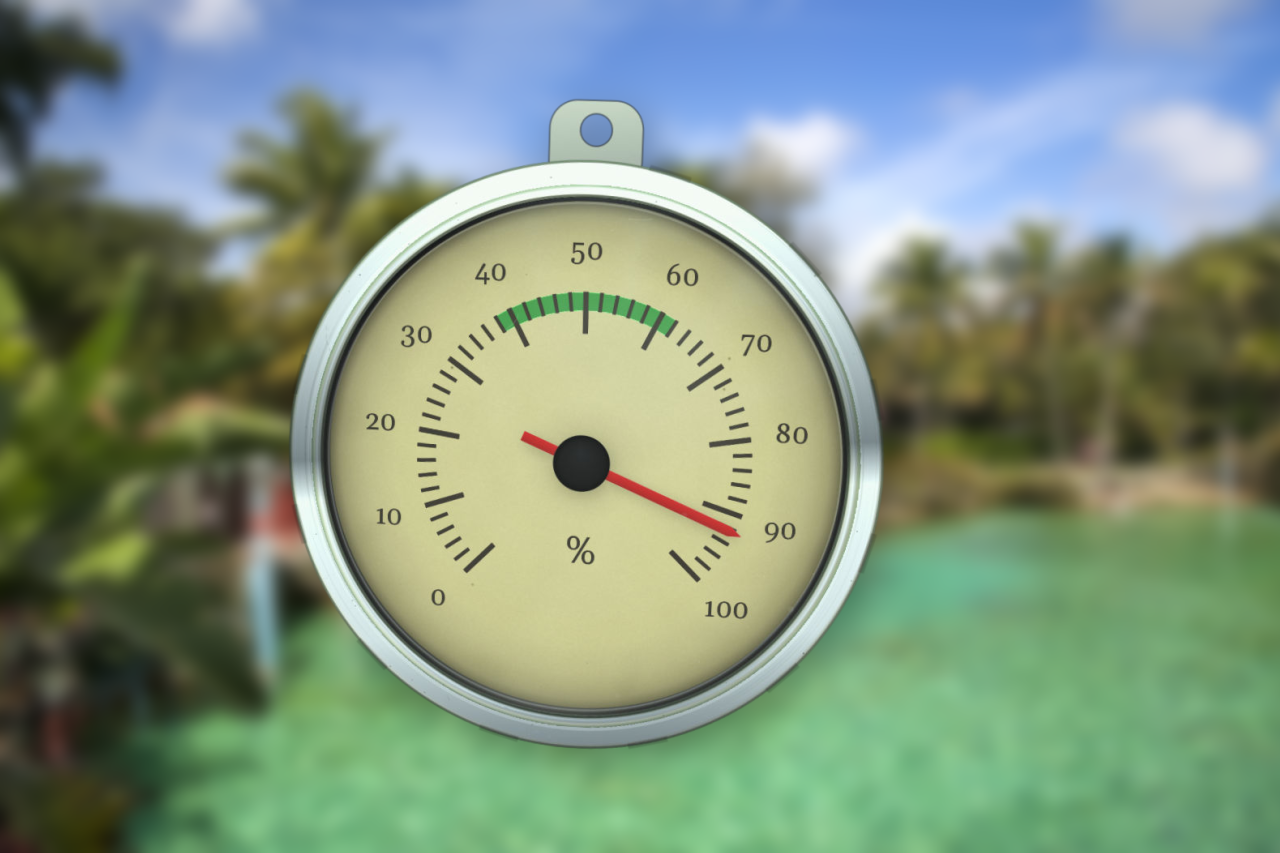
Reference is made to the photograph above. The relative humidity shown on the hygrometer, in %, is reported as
92 %
